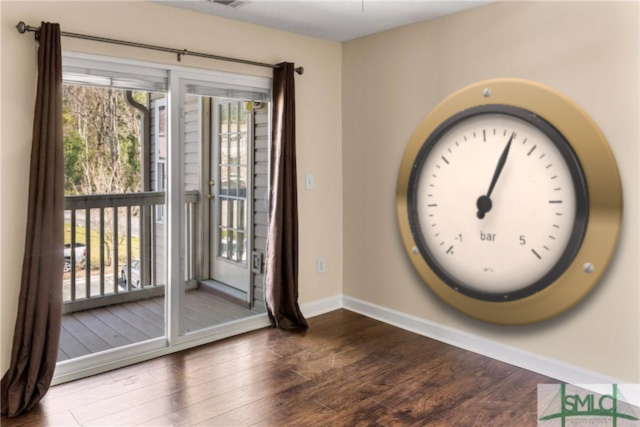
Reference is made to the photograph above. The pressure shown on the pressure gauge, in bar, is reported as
2.6 bar
